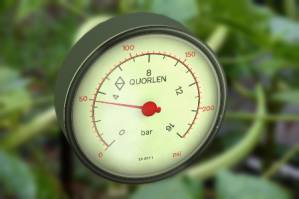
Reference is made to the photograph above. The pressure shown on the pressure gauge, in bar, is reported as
3.5 bar
